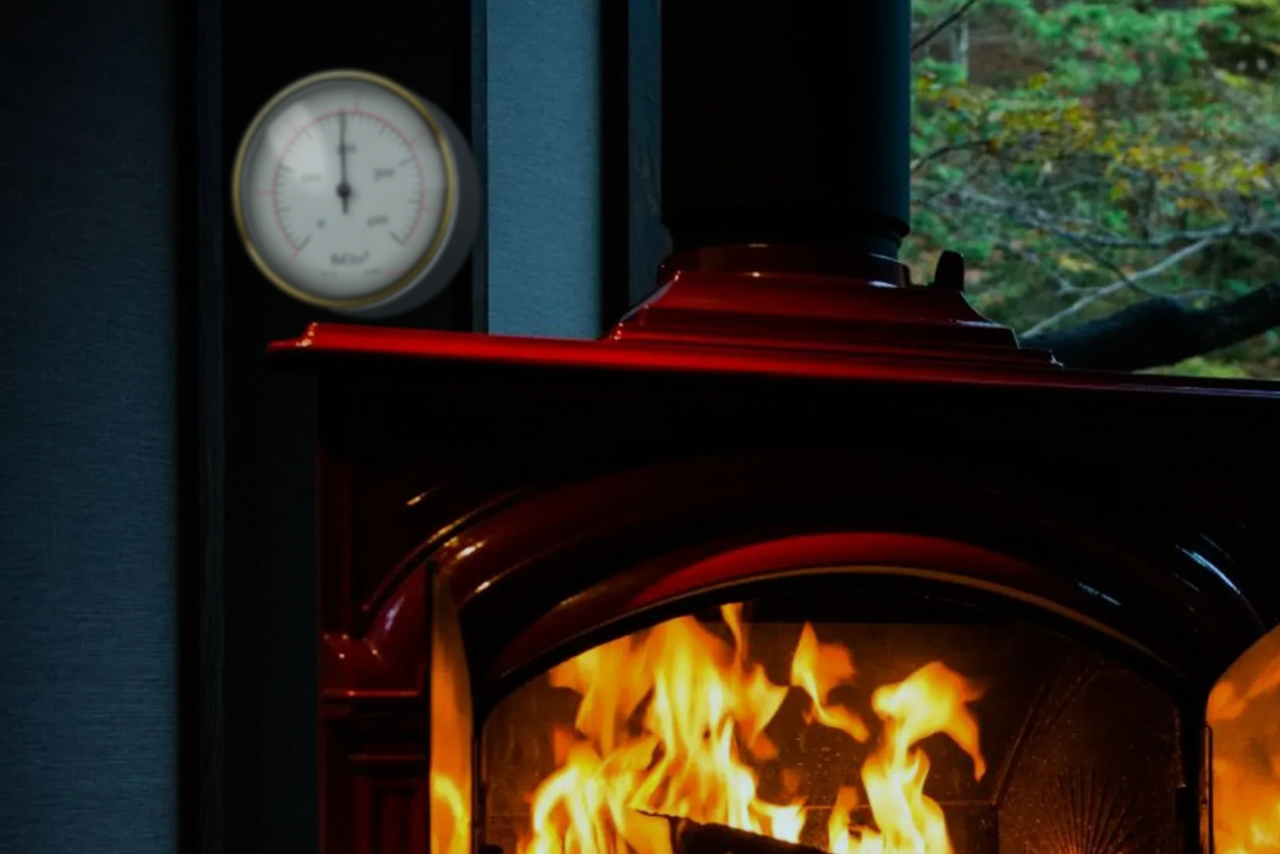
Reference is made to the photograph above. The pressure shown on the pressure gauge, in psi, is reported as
200 psi
